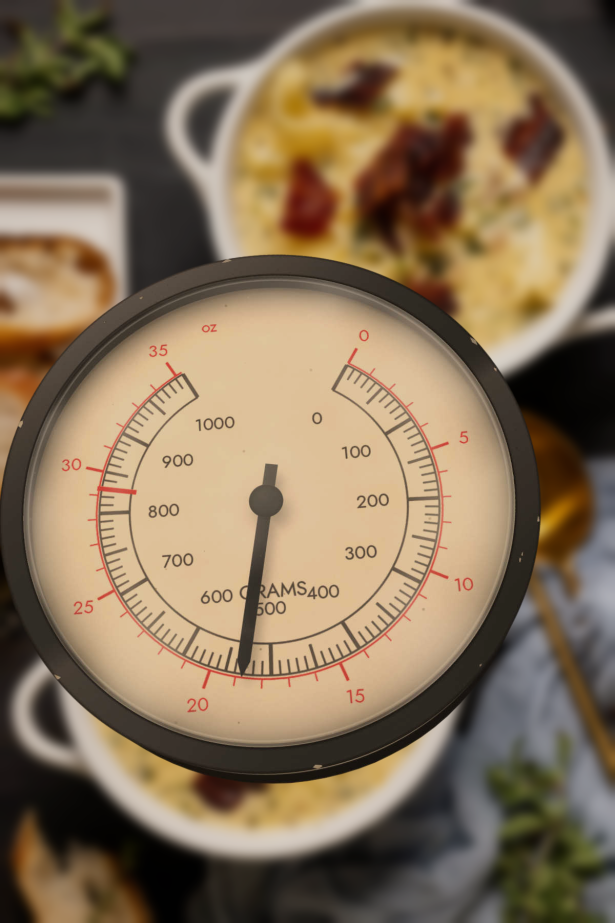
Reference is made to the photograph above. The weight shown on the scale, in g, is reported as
530 g
